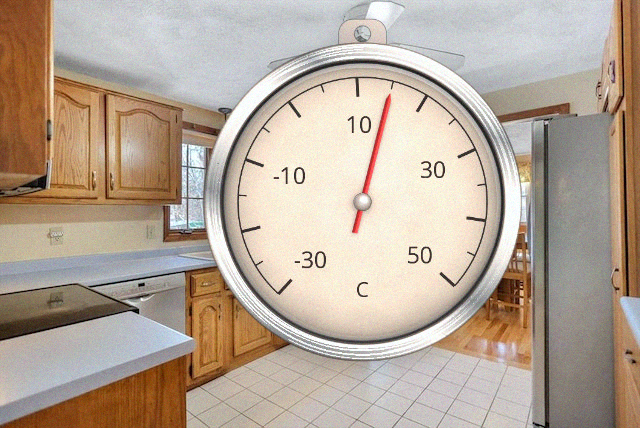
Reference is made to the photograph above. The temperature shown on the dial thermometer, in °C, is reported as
15 °C
